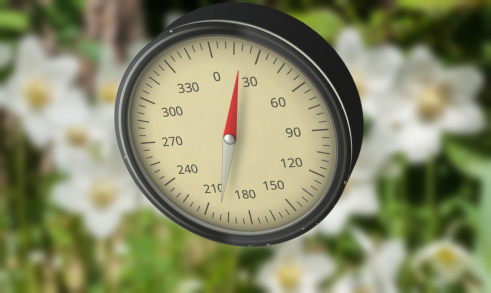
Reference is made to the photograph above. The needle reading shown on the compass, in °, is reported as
20 °
